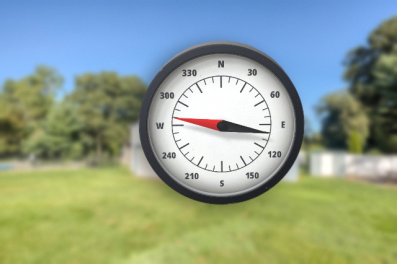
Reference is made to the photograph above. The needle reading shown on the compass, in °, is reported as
280 °
